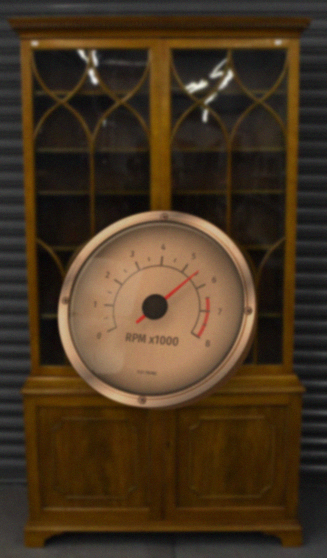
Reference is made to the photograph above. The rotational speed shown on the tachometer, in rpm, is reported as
5500 rpm
